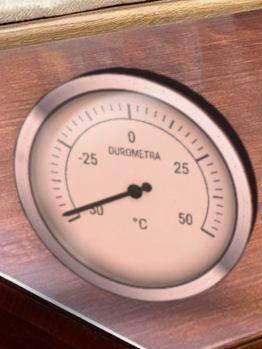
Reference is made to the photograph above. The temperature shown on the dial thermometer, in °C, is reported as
-47.5 °C
